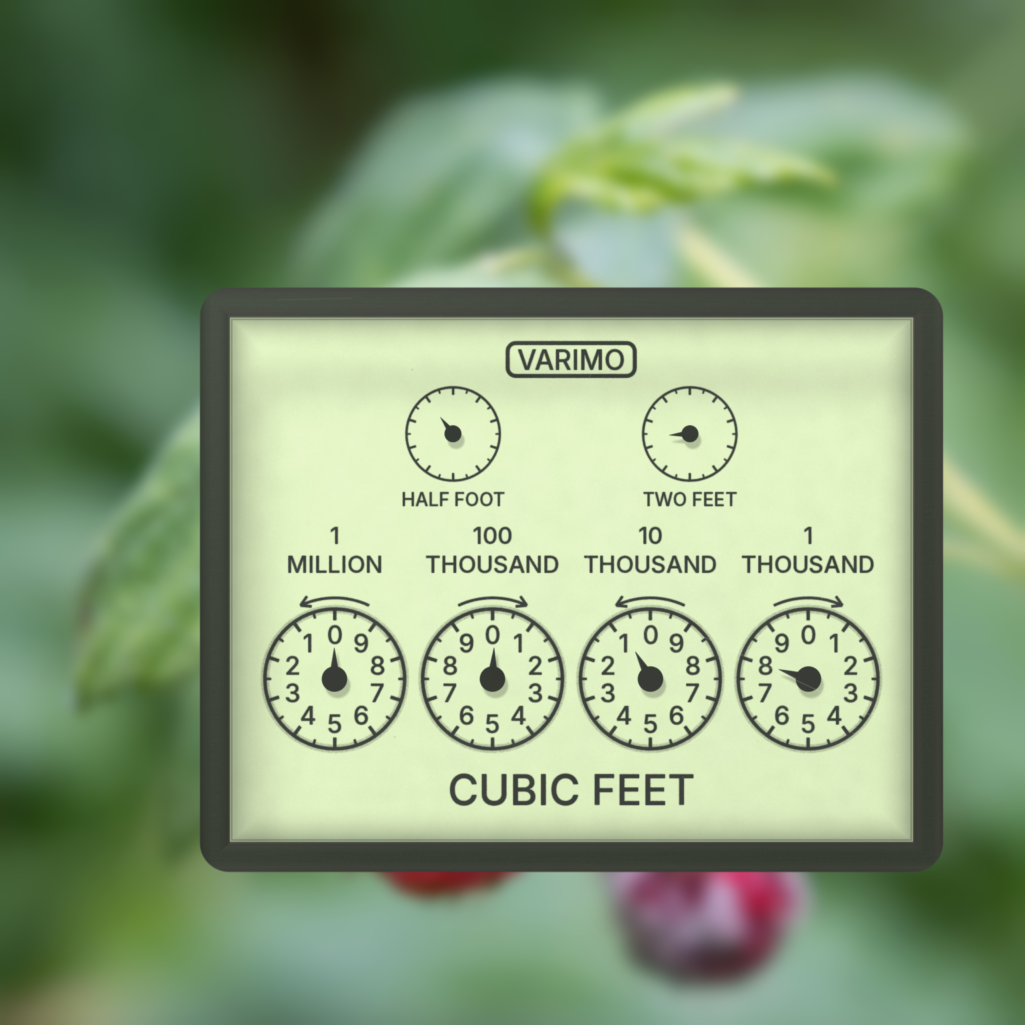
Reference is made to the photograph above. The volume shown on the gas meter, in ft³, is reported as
800 ft³
